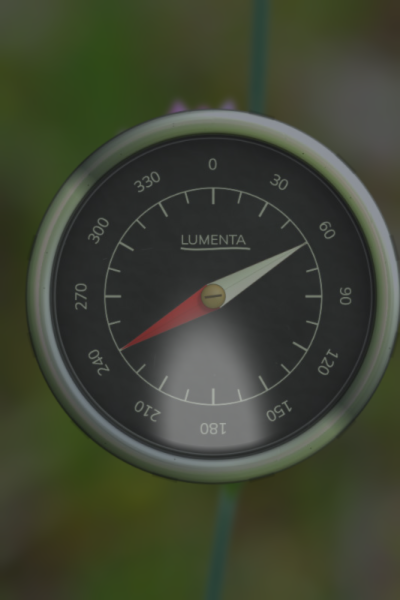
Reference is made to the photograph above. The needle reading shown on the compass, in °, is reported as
240 °
